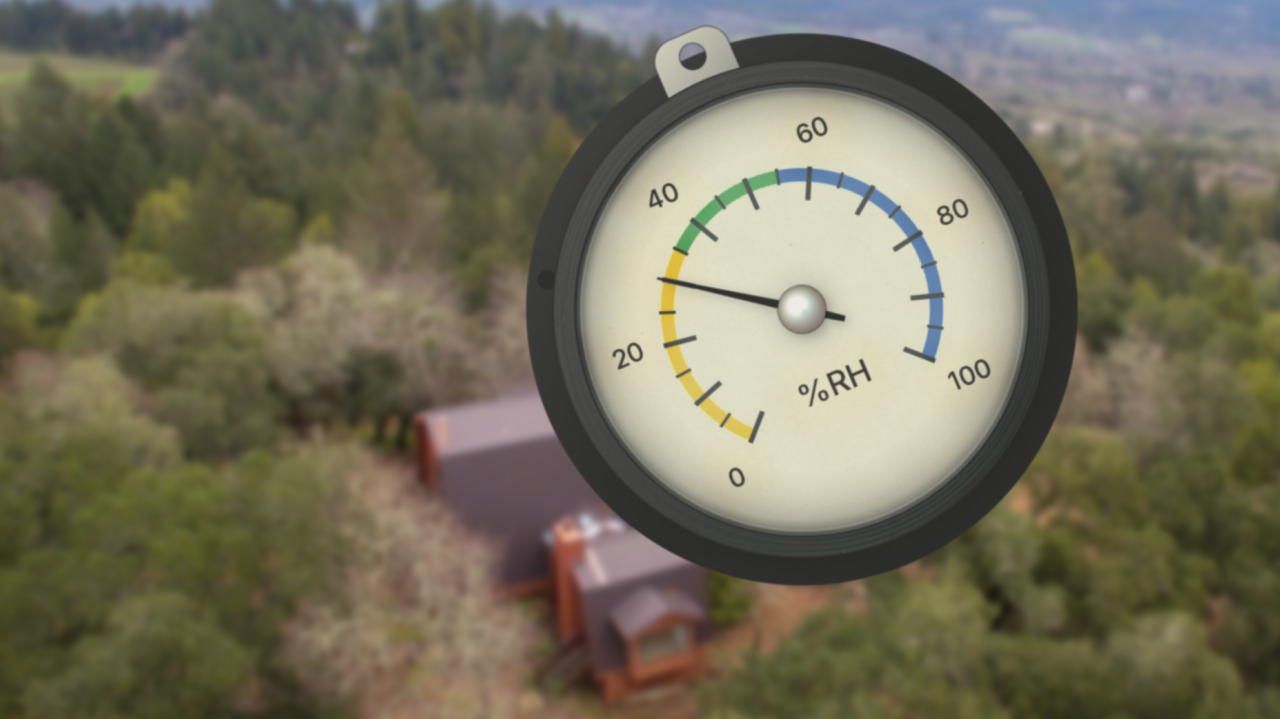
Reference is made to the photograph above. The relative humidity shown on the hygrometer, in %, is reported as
30 %
